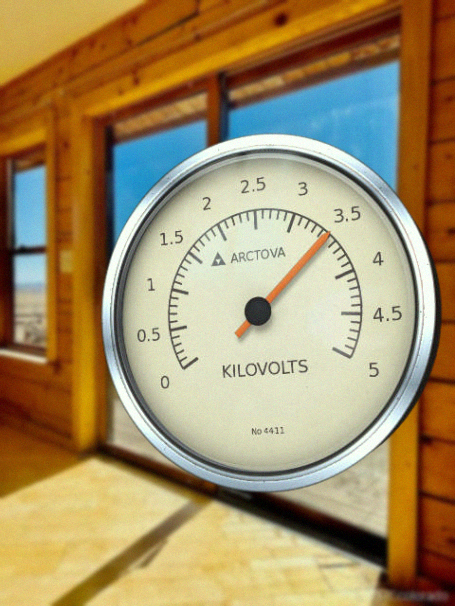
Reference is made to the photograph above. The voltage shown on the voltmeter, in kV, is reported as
3.5 kV
